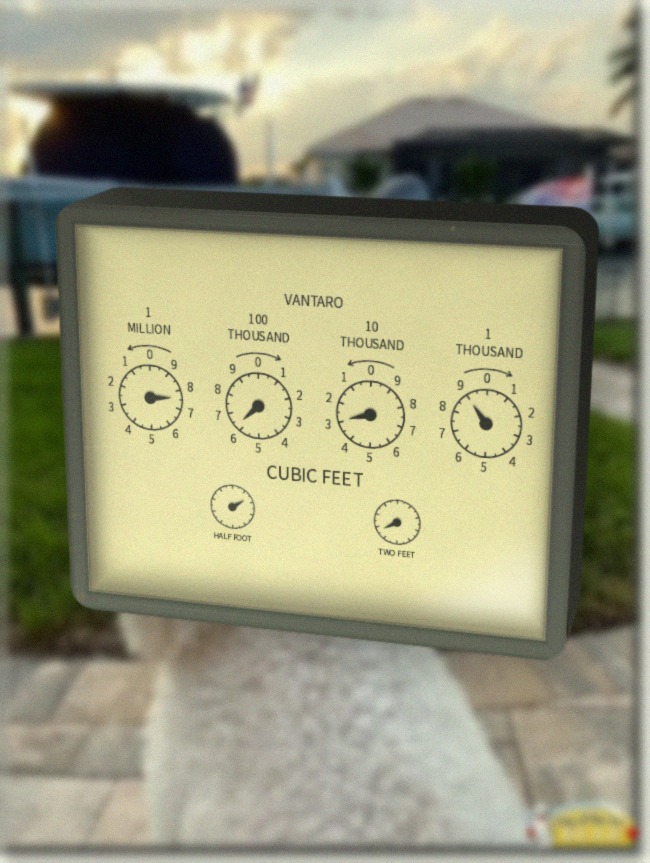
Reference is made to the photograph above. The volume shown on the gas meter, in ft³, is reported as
762900 ft³
